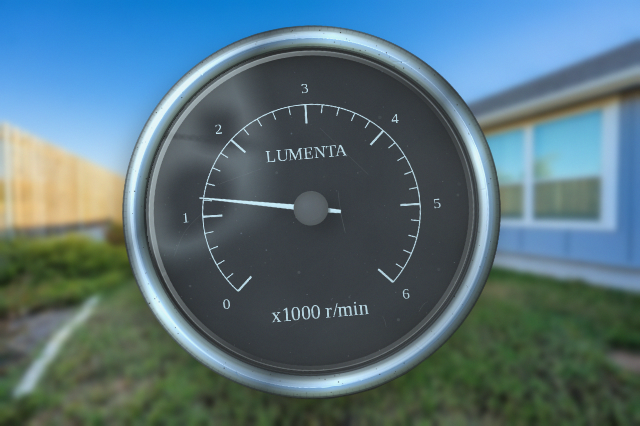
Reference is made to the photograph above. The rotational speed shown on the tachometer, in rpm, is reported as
1200 rpm
